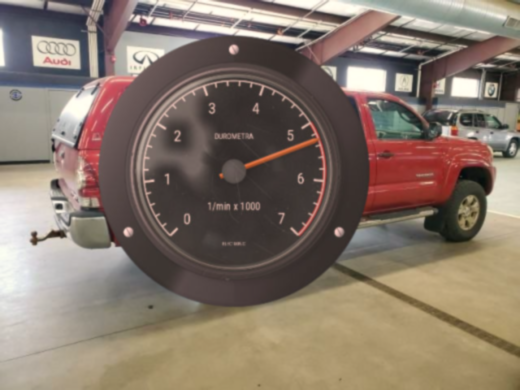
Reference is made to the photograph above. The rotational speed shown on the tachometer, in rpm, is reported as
5300 rpm
